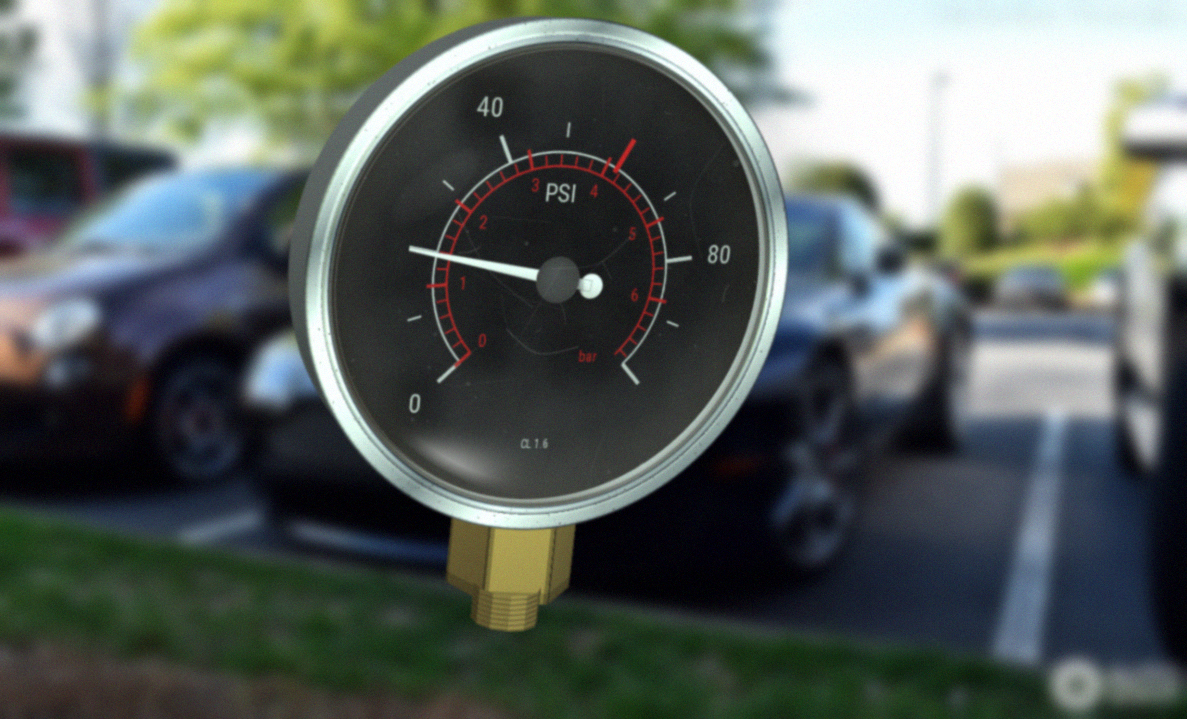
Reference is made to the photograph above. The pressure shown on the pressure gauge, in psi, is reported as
20 psi
